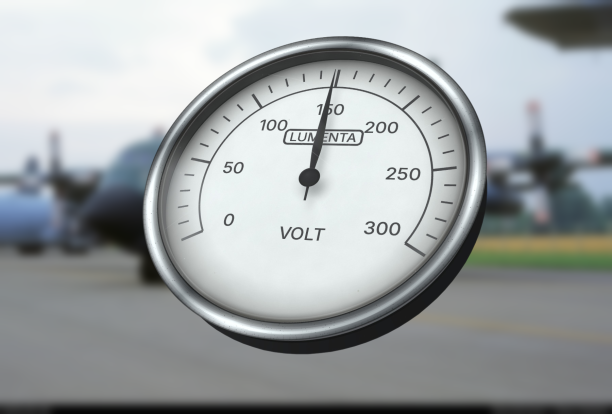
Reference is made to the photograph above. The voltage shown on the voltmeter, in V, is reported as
150 V
